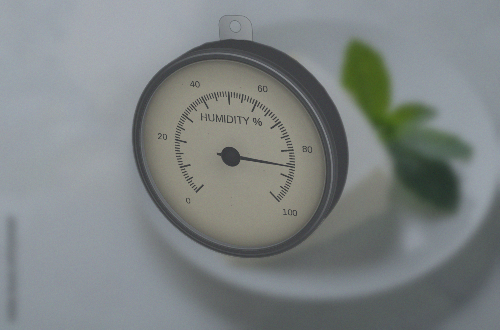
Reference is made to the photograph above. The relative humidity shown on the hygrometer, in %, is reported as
85 %
